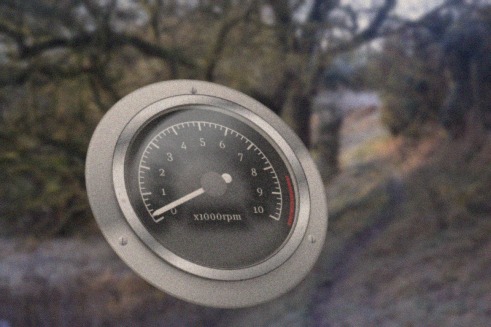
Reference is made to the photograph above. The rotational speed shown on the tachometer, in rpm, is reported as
200 rpm
